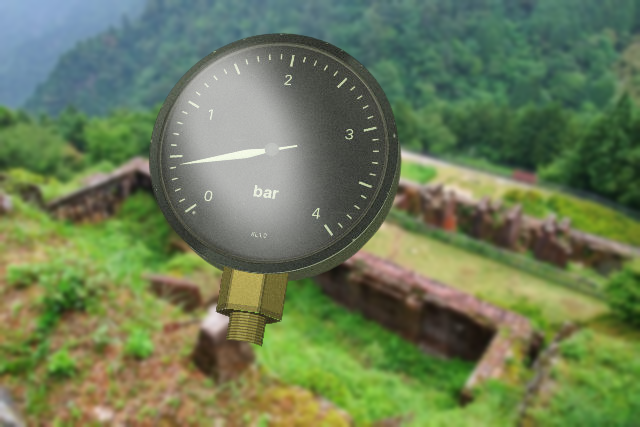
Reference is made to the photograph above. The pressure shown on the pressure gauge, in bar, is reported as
0.4 bar
